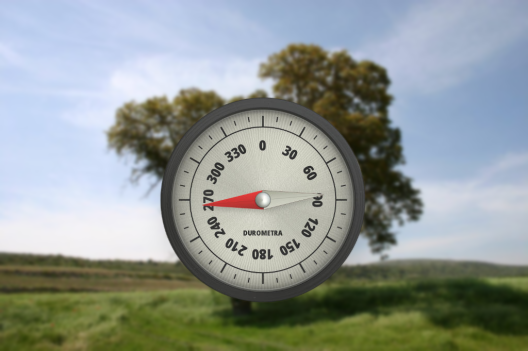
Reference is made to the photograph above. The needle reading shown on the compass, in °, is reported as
265 °
